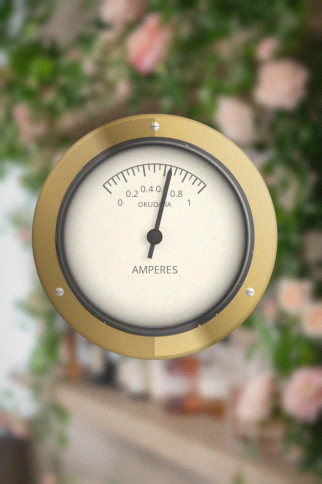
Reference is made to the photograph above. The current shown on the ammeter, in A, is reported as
0.65 A
